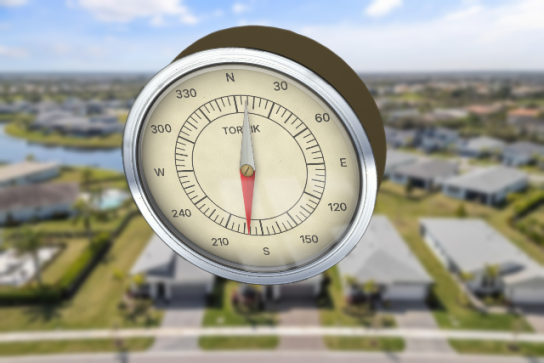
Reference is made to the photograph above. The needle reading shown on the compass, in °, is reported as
190 °
